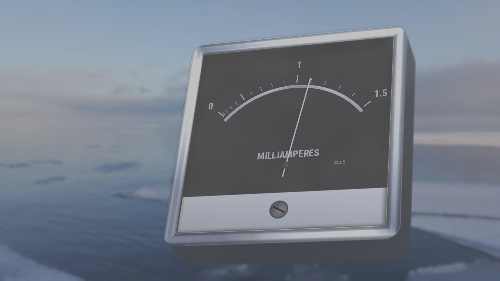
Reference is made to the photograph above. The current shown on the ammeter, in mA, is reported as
1.1 mA
